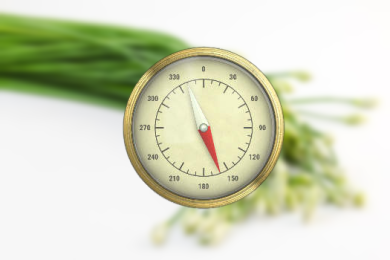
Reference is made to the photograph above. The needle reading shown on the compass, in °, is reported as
160 °
